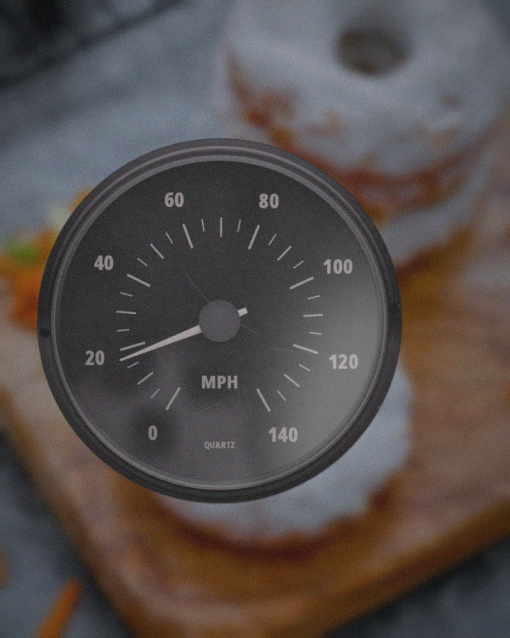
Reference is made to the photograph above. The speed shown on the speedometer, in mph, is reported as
17.5 mph
